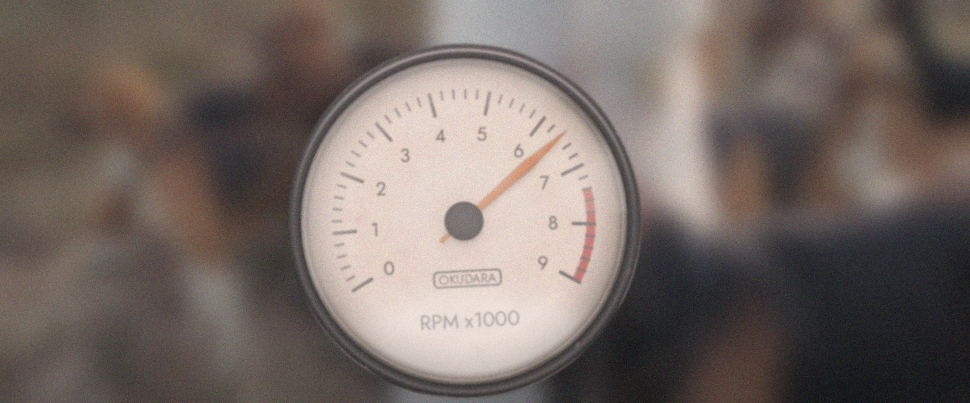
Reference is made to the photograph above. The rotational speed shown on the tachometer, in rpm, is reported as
6400 rpm
